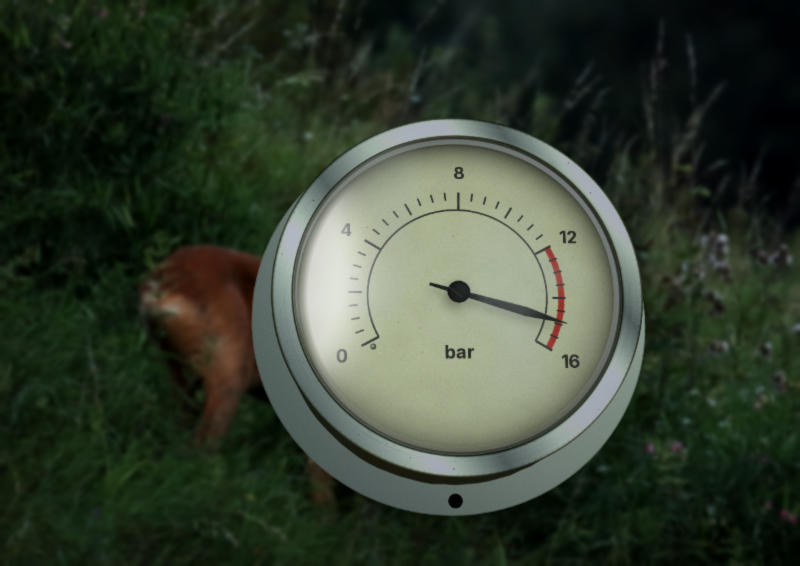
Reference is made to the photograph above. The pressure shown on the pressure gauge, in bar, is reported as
15 bar
